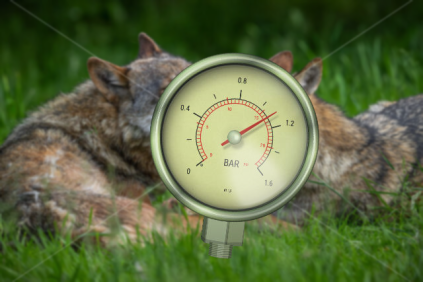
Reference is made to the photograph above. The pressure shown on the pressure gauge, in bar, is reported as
1.1 bar
